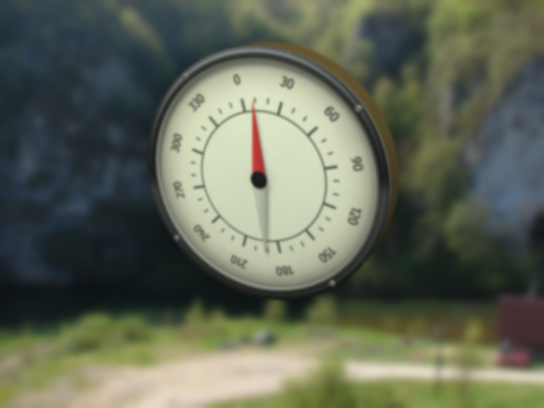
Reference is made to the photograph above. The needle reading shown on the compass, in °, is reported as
10 °
